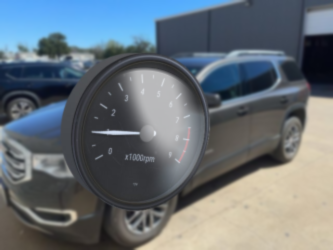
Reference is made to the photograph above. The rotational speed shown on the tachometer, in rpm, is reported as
1000 rpm
